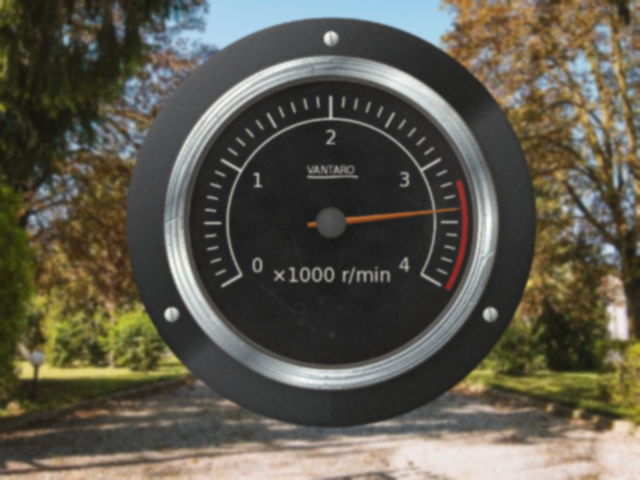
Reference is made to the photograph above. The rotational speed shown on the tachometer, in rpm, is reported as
3400 rpm
